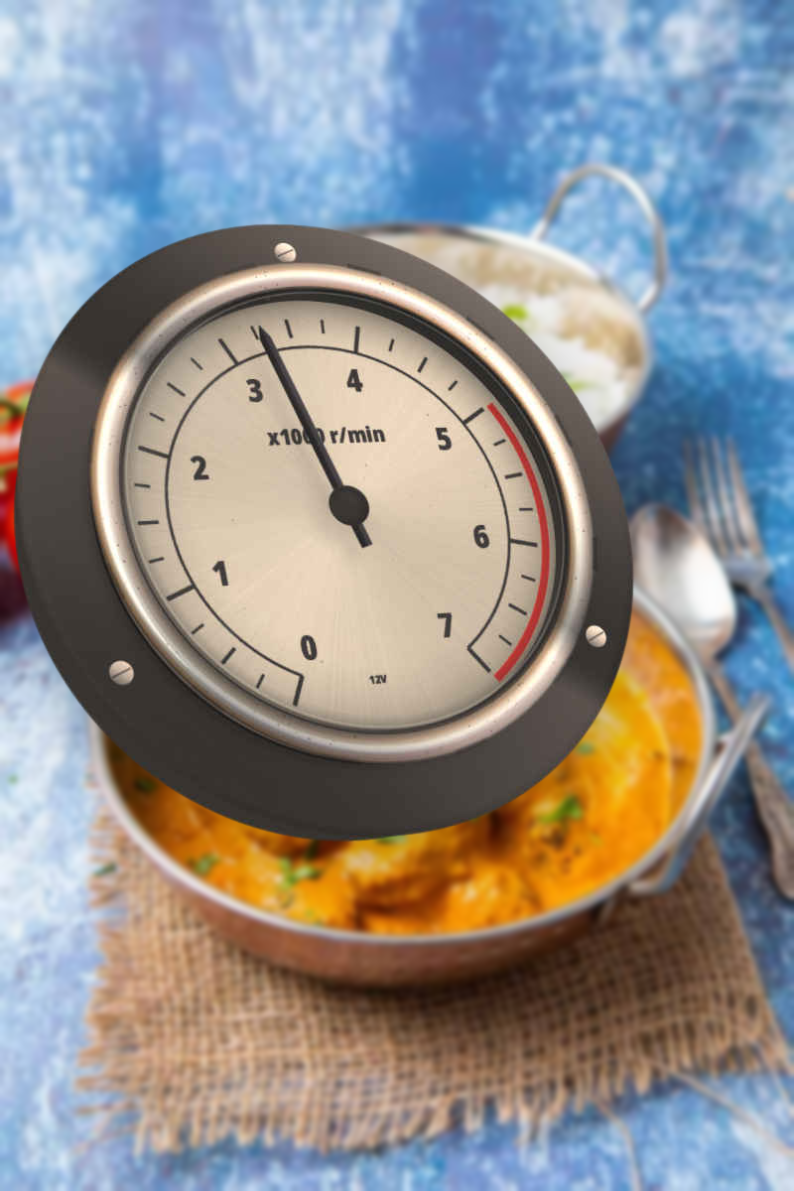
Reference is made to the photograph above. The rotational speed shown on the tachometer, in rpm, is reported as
3250 rpm
